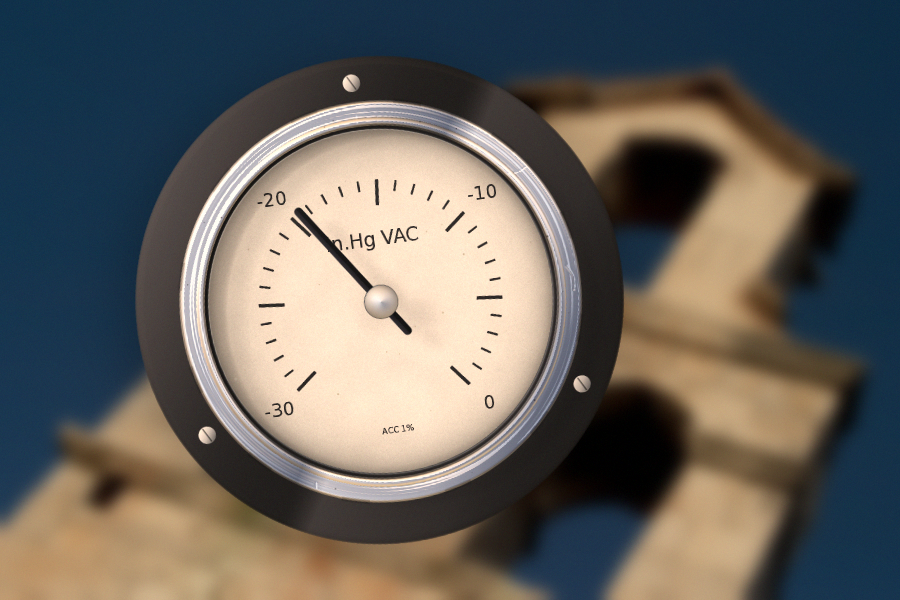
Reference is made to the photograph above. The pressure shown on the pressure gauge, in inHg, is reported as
-19.5 inHg
